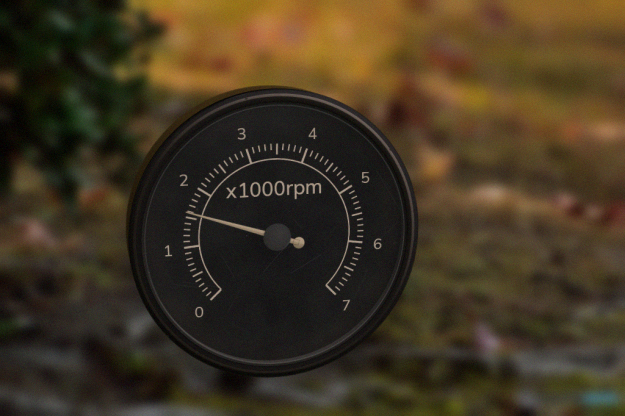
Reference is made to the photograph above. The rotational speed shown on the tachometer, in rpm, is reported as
1600 rpm
